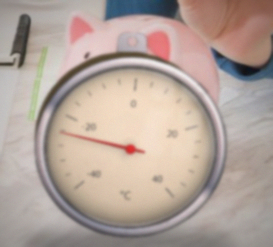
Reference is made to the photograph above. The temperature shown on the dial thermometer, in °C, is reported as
-24 °C
